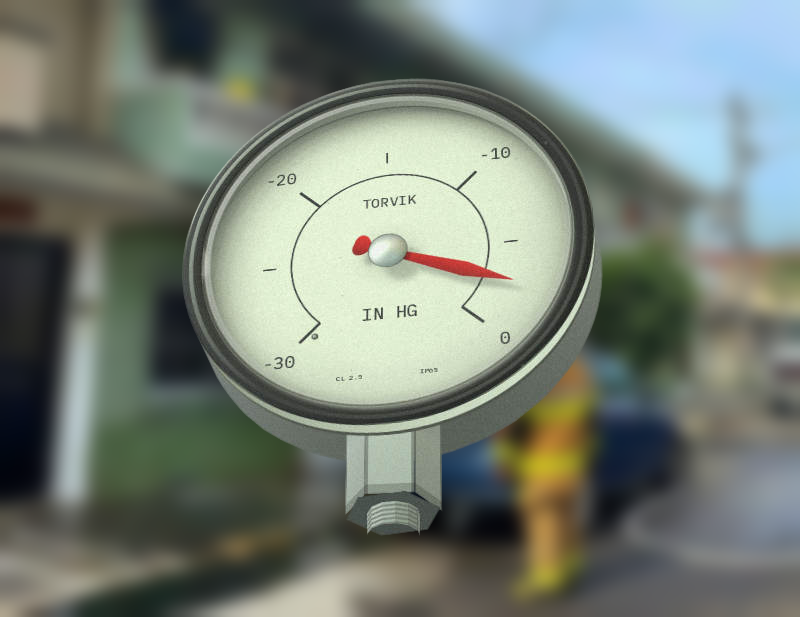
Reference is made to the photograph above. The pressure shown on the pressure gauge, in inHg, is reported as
-2.5 inHg
